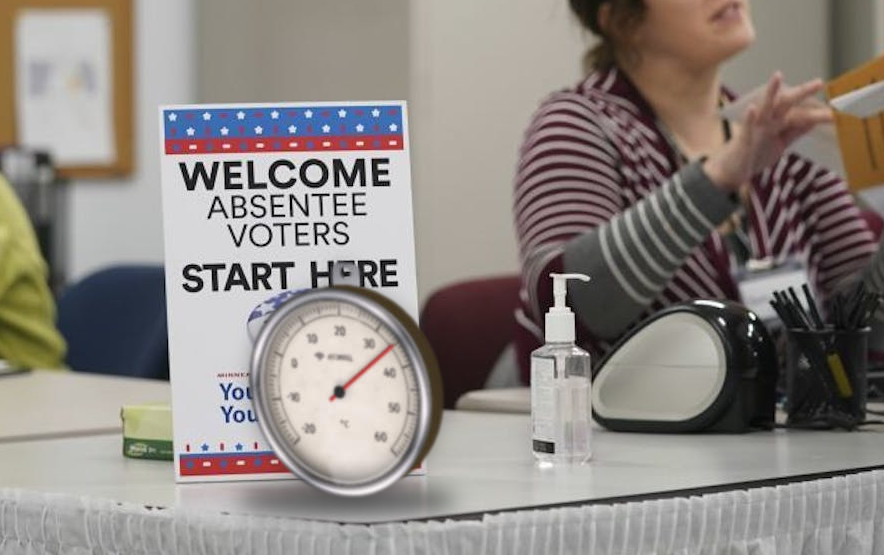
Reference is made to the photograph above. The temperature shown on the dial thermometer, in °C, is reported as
35 °C
